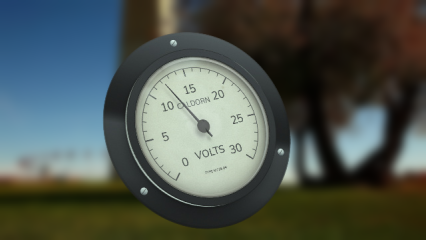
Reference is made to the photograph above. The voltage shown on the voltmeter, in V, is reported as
12 V
